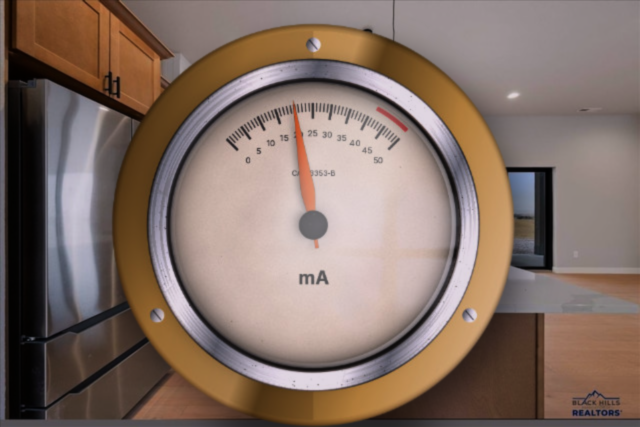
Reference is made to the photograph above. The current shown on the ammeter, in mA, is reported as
20 mA
